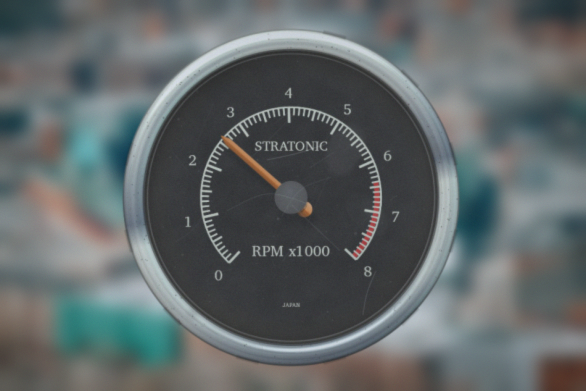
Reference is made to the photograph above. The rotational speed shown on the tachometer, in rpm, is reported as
2600 rpm
